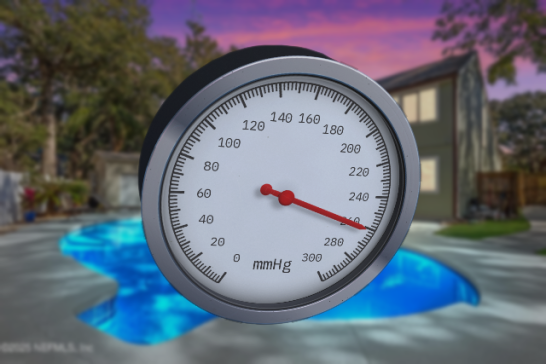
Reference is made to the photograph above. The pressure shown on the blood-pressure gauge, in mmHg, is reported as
260 mmHg
